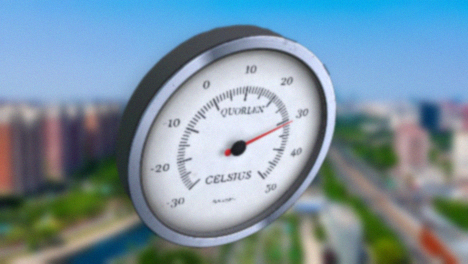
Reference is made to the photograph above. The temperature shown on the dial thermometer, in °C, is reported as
30 °C
